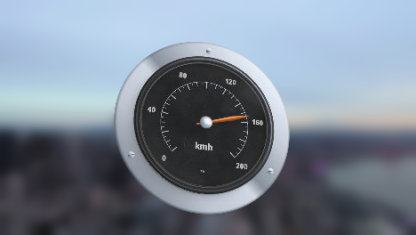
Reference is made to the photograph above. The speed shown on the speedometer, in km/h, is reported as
155 km/h
